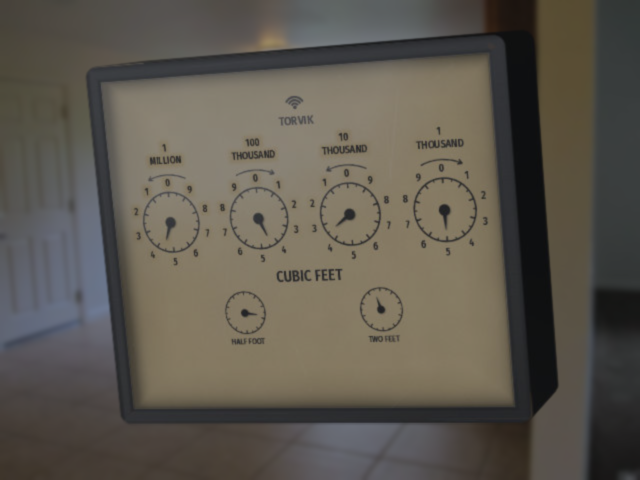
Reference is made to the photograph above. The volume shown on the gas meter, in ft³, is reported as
443500 ft³
